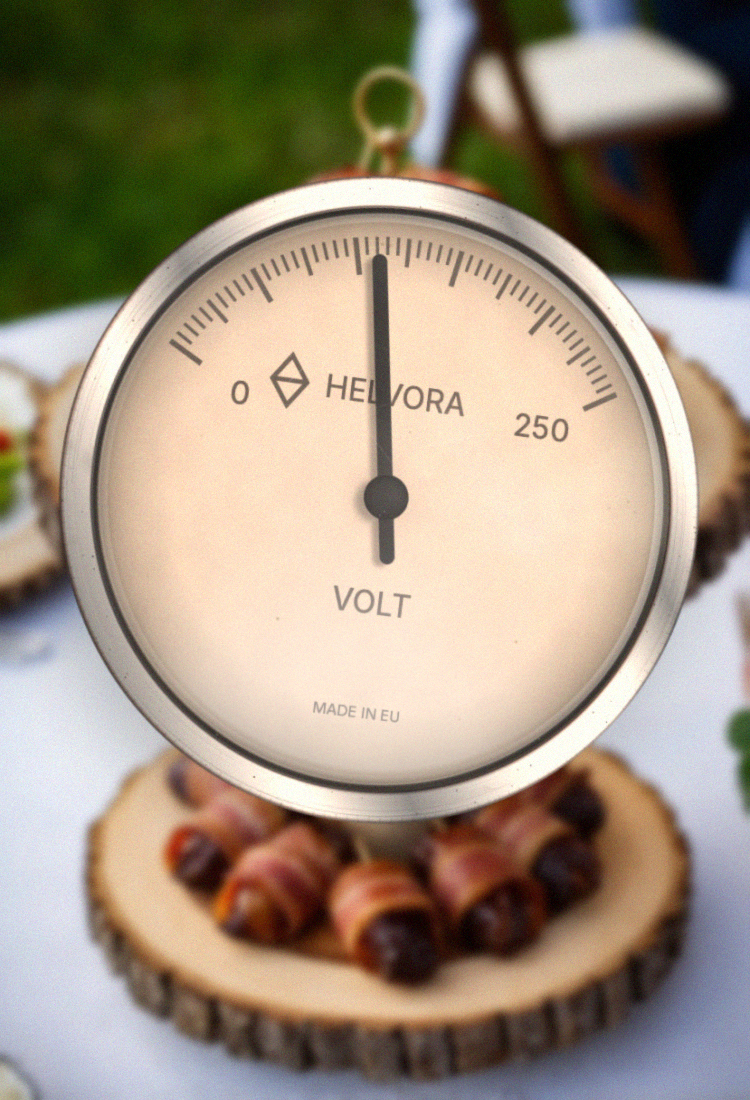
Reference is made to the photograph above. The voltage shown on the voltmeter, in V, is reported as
110 V
